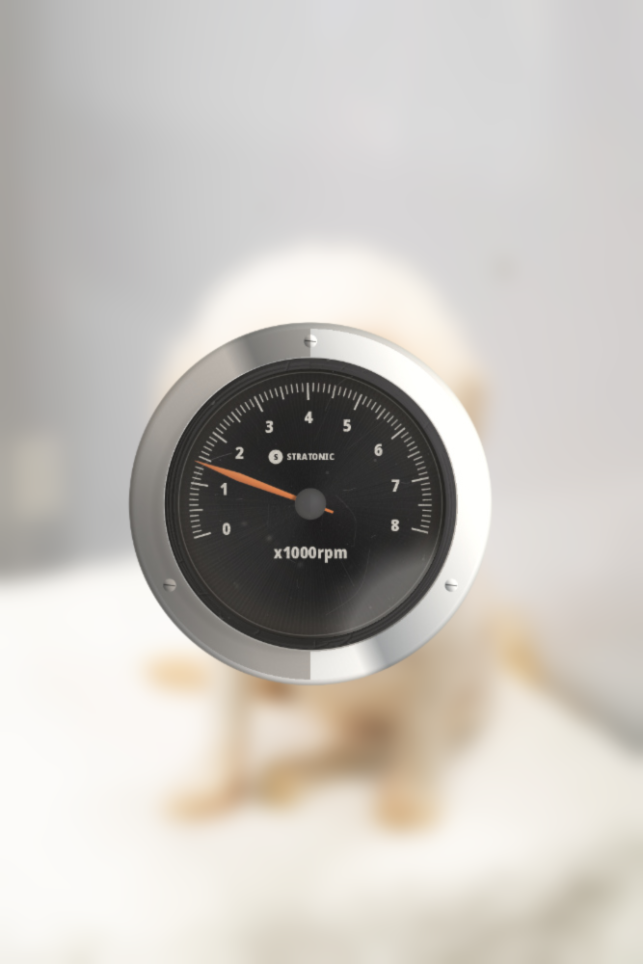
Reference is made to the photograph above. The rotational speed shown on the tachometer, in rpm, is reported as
1400 rpm
